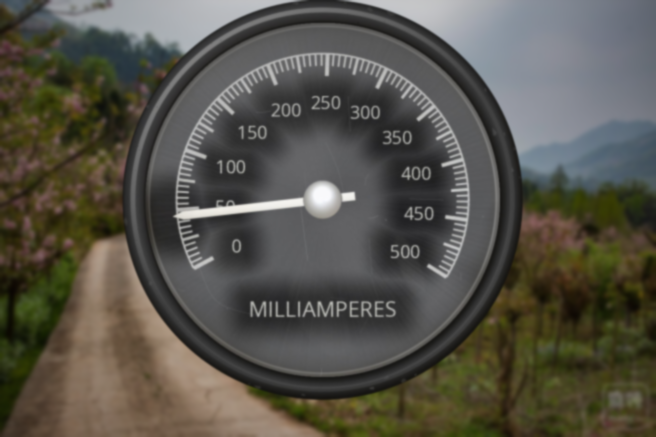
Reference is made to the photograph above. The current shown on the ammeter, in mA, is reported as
45 mA
